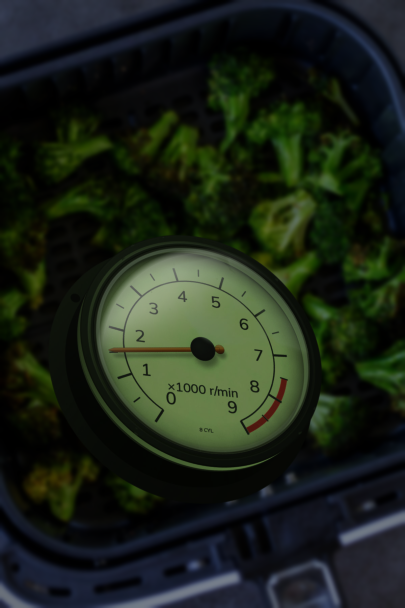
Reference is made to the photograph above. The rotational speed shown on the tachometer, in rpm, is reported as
1500 rpm
